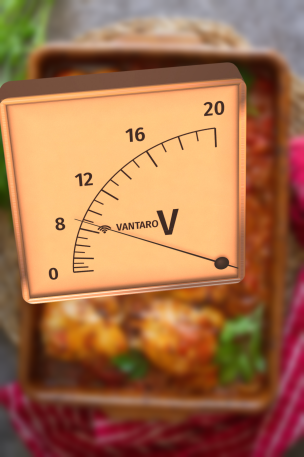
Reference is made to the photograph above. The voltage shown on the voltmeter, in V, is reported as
9 V
